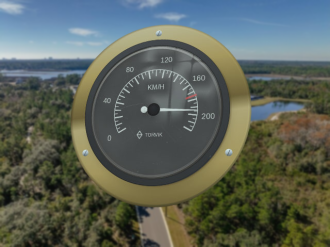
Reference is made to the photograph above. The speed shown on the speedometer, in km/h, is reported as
195 km/h
